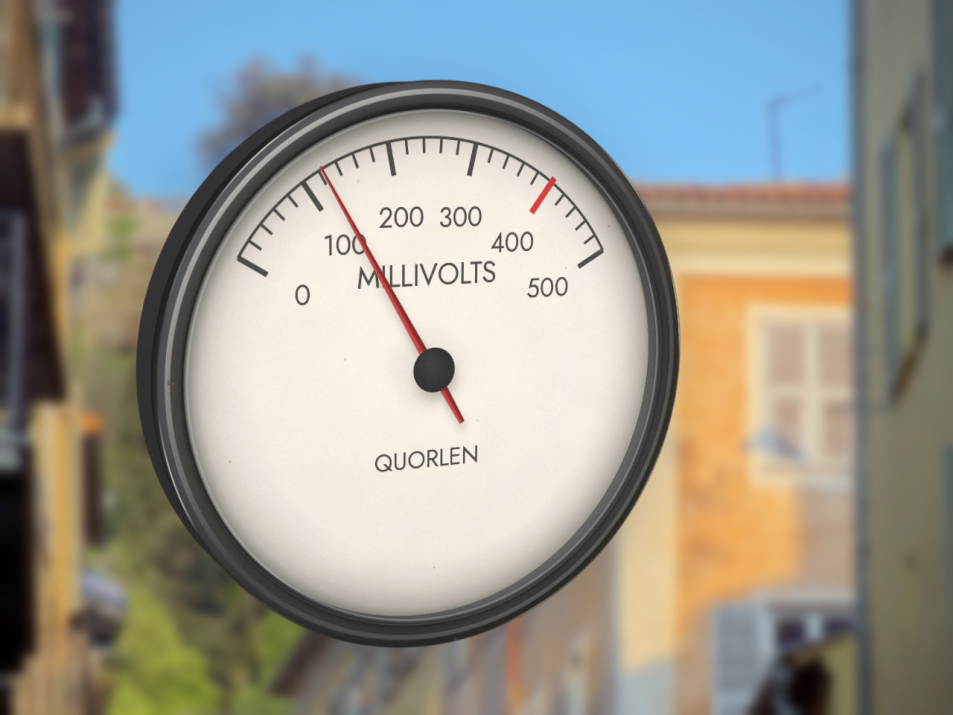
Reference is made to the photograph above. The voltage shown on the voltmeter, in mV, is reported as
120 mV
